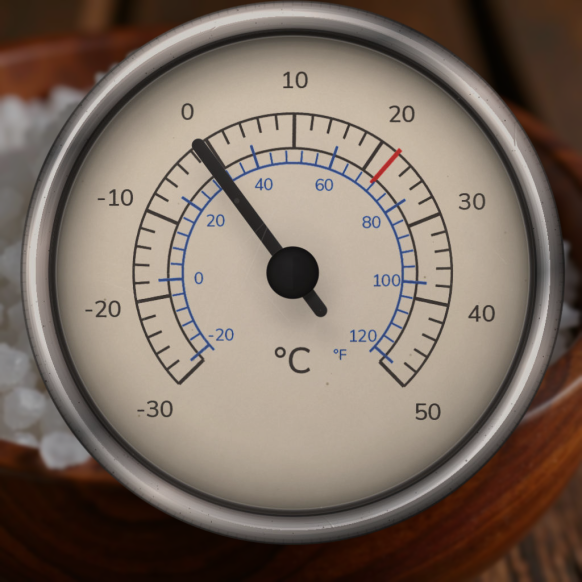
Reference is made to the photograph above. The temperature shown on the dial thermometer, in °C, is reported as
-1 °C
